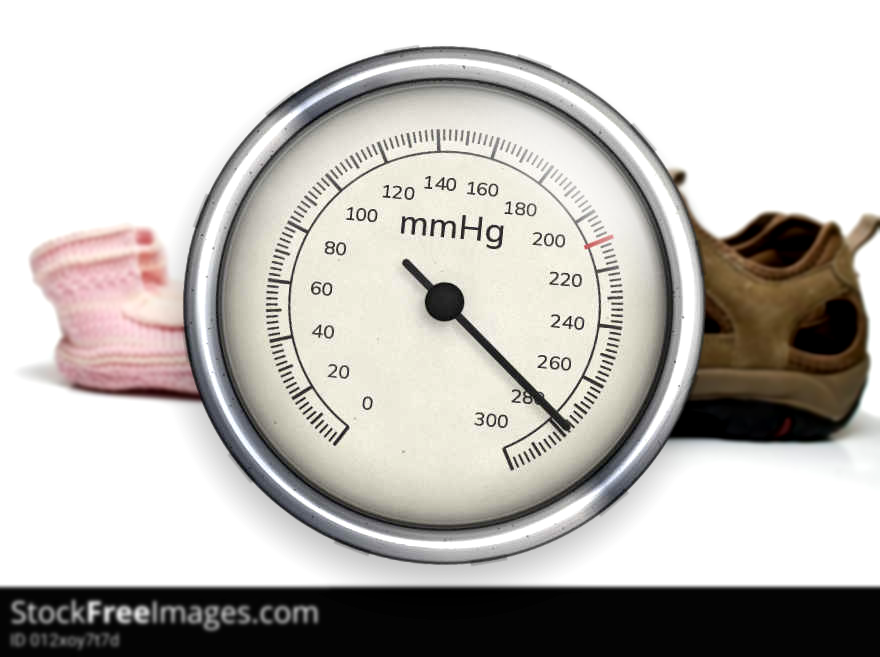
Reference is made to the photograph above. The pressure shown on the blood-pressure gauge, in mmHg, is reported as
278 mmHg
